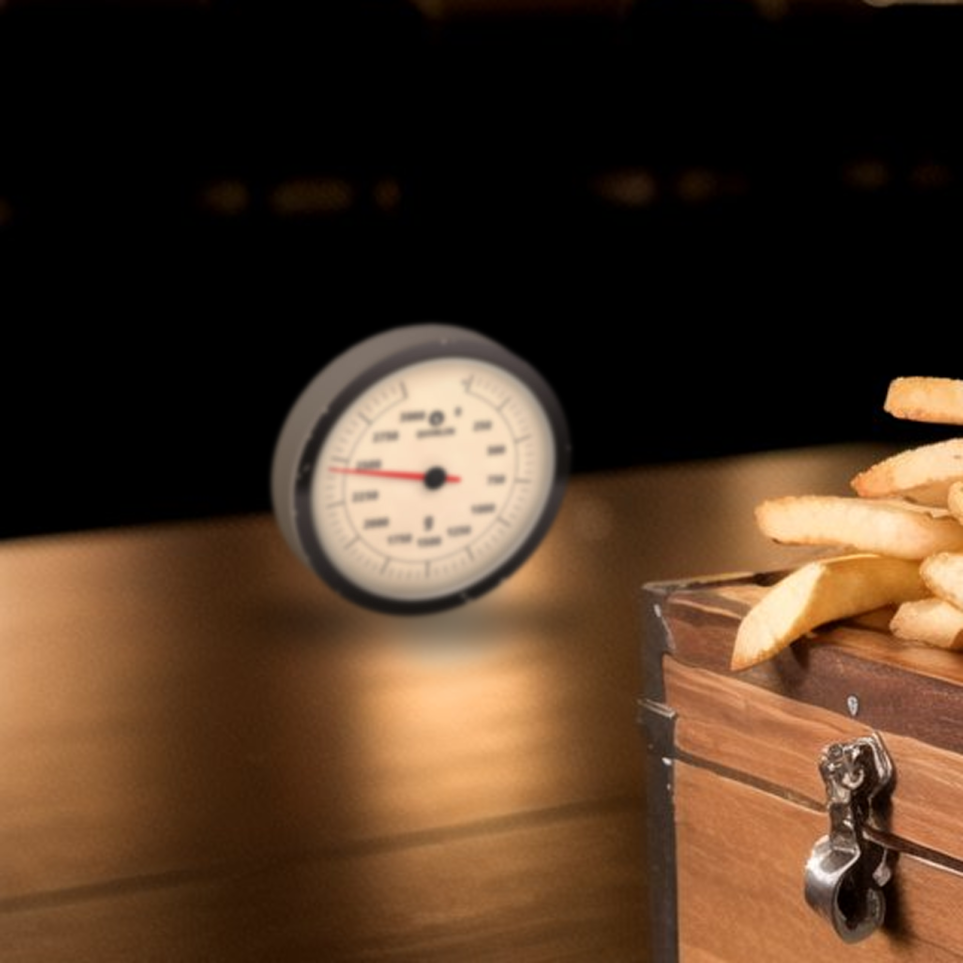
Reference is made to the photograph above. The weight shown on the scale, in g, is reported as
2450 g
